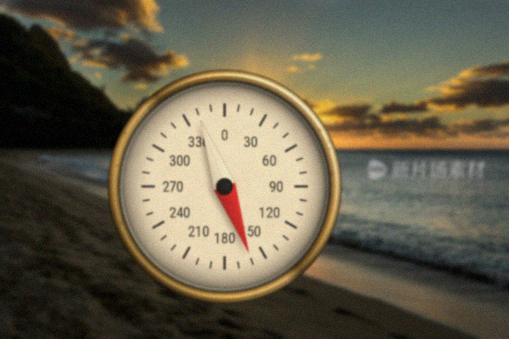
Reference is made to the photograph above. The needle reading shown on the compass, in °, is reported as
160 °
